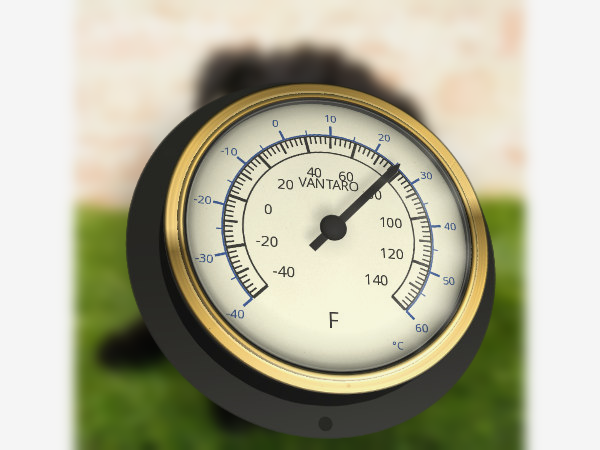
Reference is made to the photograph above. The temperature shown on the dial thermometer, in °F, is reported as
78 °F
